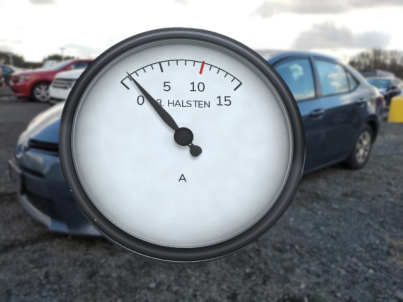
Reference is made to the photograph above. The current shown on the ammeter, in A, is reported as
1 A
